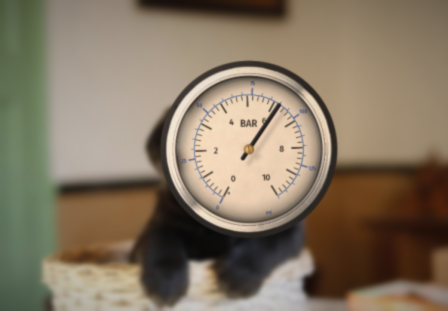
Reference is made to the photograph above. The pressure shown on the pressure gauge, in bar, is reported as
6.2 bar
